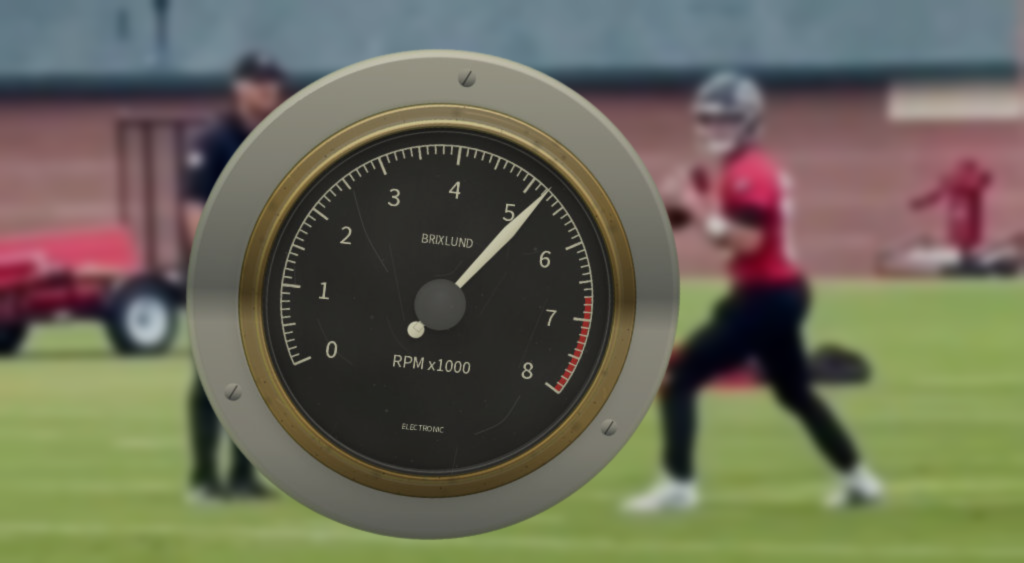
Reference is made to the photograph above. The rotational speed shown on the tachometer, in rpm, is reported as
5200 rpm
